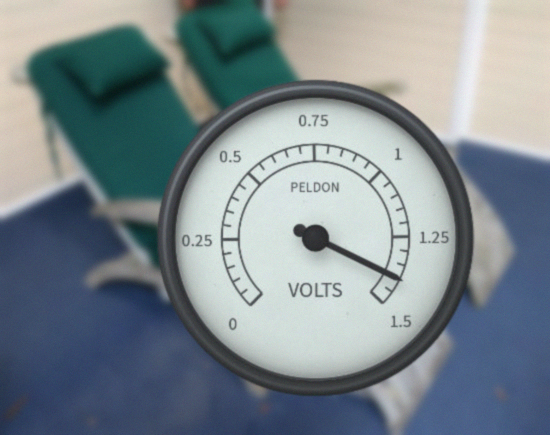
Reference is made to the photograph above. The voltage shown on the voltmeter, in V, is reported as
1.4 V
